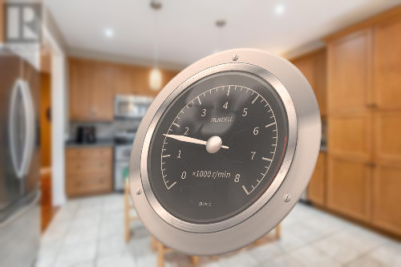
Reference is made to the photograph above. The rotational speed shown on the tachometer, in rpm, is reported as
1600 rpm
